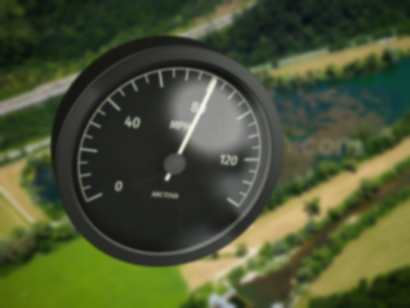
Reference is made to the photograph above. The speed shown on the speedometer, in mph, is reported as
80 mph
